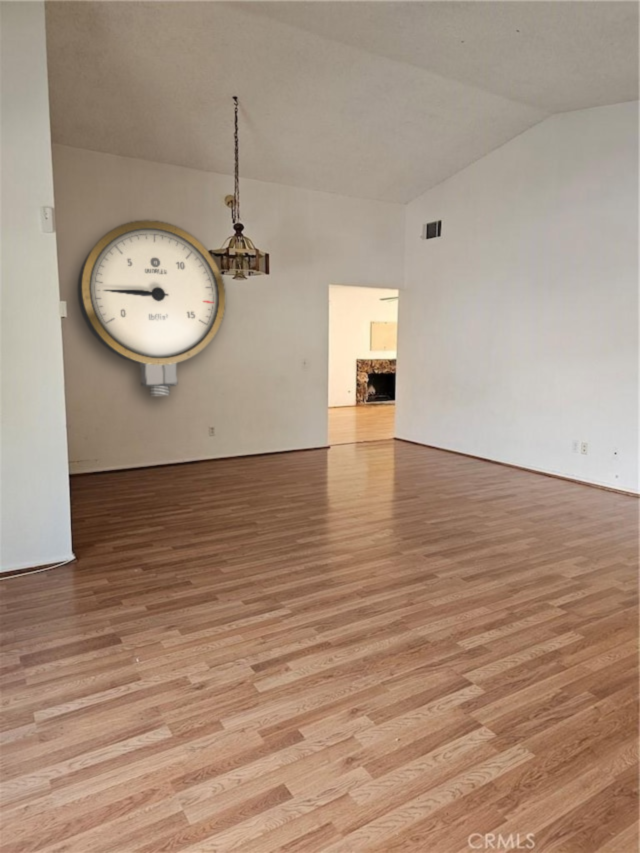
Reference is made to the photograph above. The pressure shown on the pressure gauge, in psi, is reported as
2 psi
